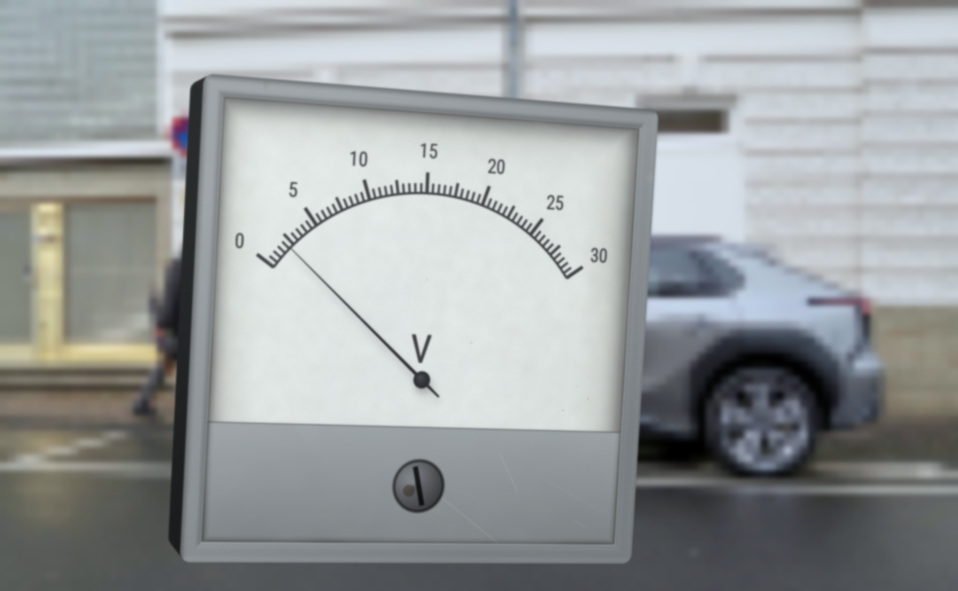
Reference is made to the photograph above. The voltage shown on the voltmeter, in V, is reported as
2 V
